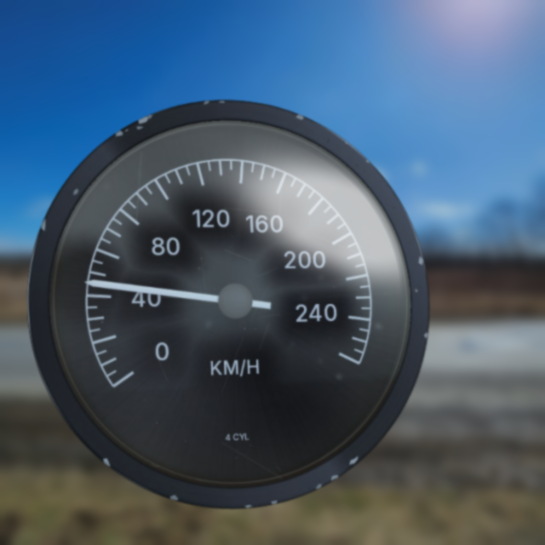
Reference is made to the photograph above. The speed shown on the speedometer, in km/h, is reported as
45 km/h
